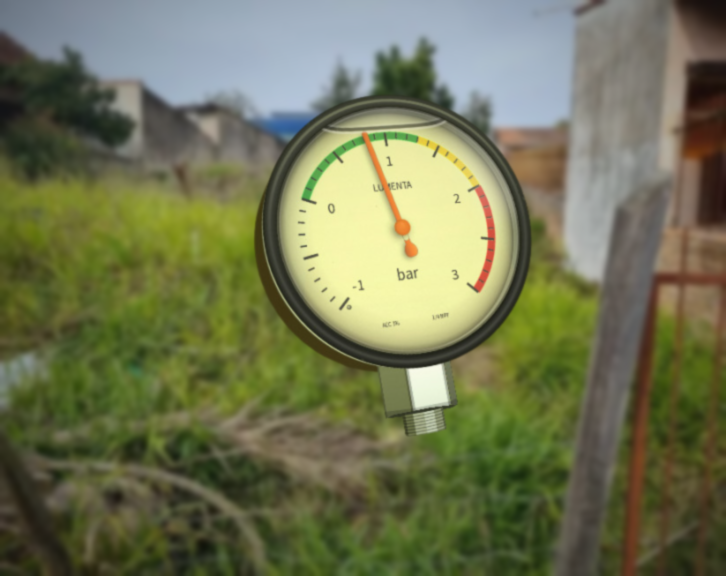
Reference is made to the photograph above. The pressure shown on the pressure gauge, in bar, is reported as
0.8 bar
